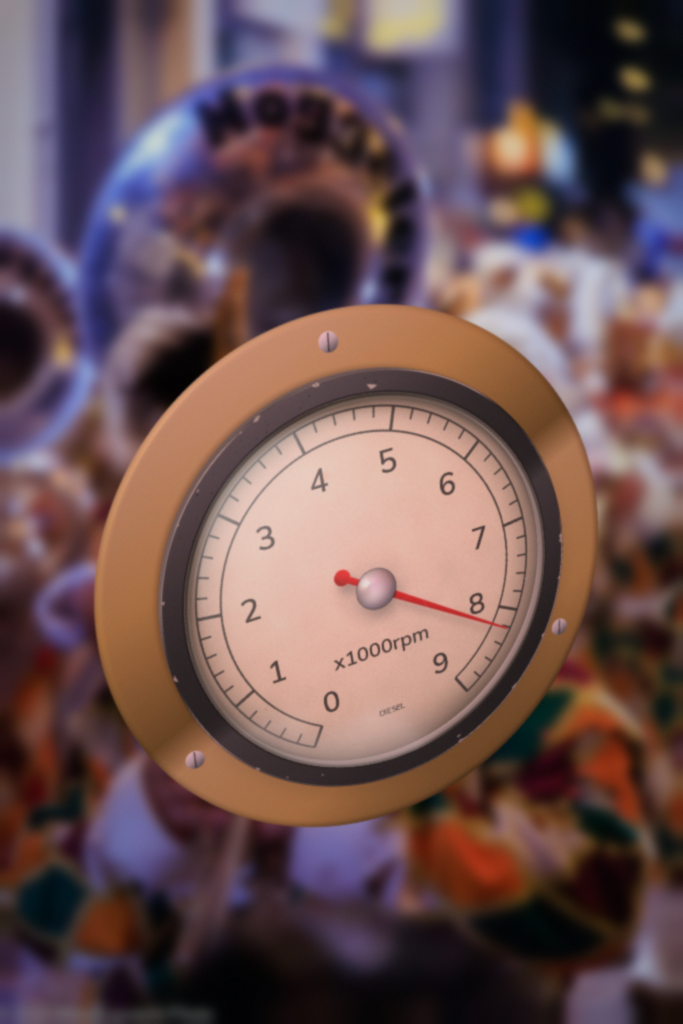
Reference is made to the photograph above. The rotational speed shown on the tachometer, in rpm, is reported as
8200 rpm
